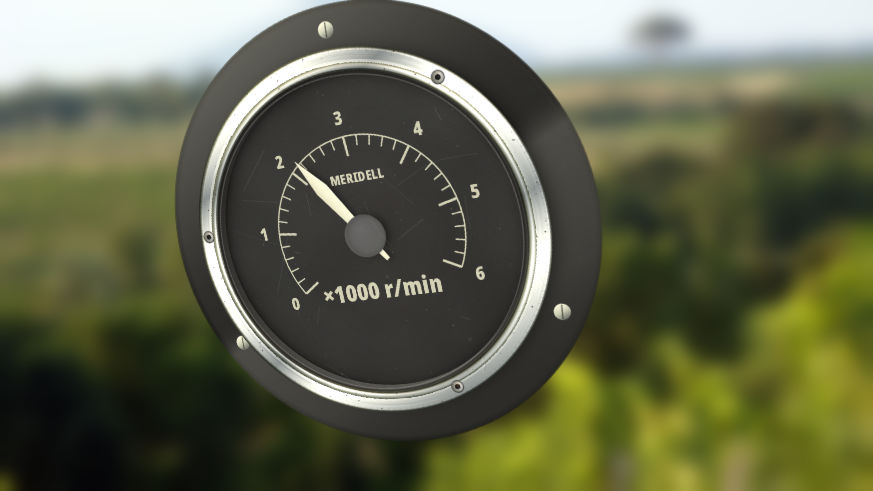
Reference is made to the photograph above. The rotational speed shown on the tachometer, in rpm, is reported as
2200 rpm
